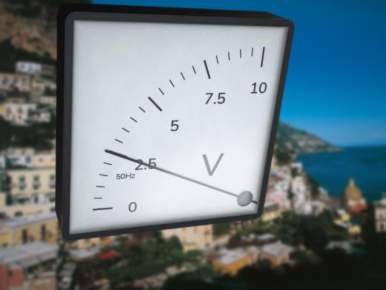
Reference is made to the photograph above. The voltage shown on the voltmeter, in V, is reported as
2.5 V
